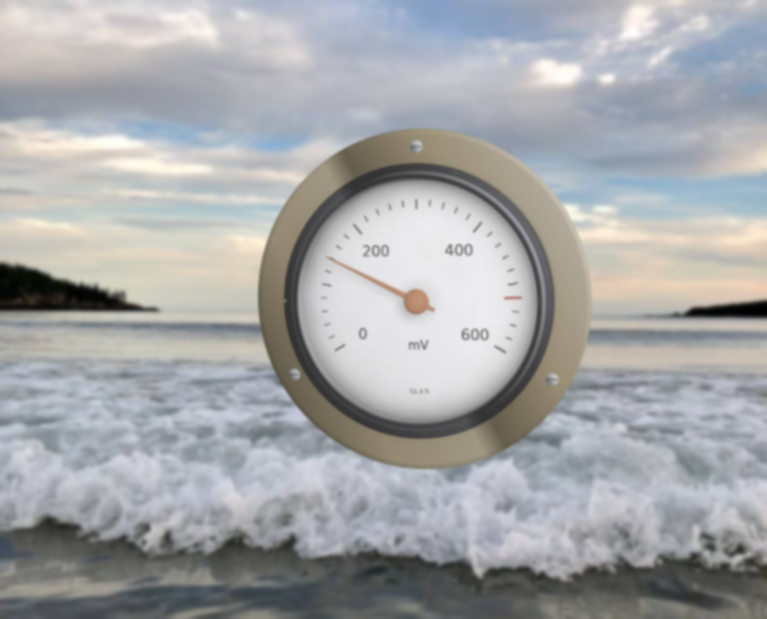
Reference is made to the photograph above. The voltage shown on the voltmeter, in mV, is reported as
140 mV
